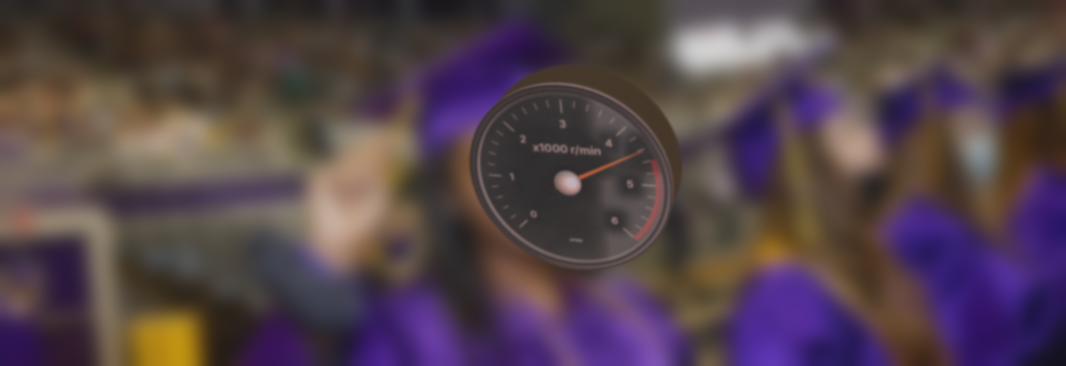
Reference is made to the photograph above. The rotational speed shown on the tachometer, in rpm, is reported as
4400 rpm
